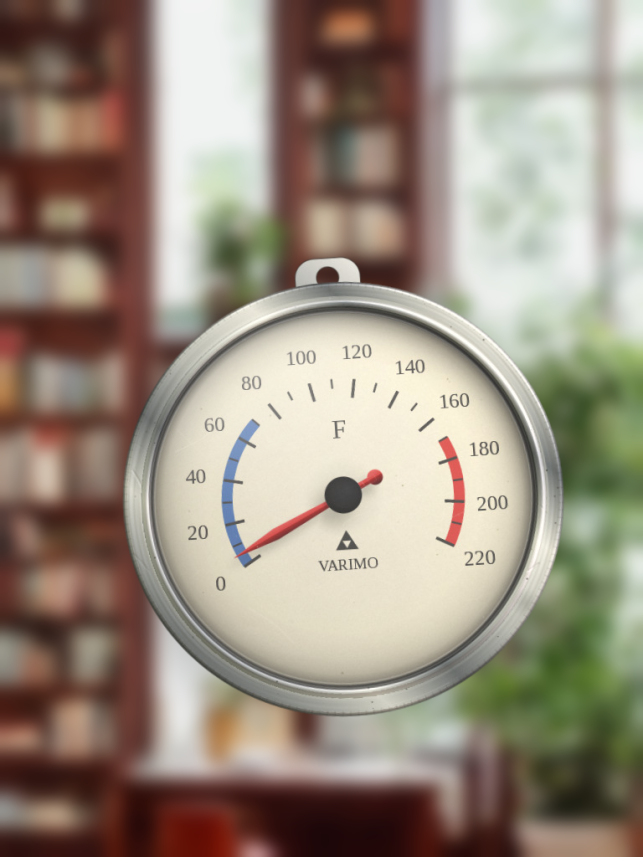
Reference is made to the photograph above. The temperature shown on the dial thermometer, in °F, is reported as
5 °F
